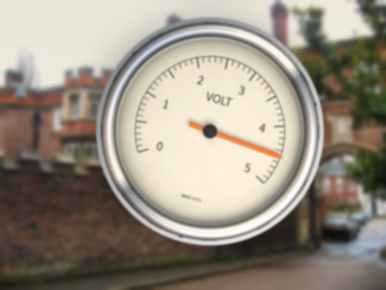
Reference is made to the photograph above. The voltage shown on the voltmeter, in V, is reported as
4.5 V
